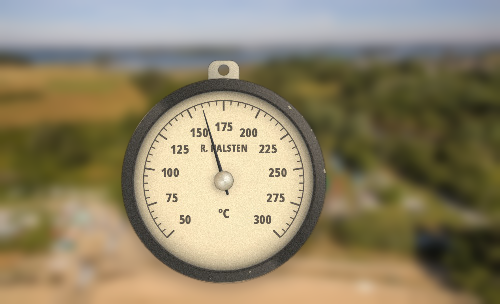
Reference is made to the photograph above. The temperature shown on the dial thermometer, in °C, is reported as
160 °C
